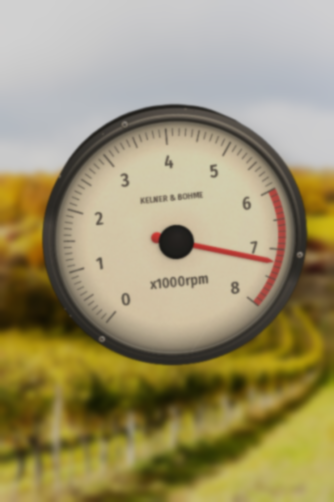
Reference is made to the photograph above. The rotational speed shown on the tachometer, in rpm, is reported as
7200 rpm
